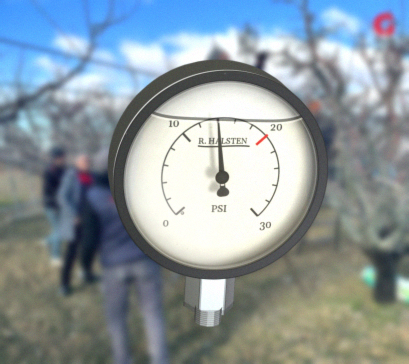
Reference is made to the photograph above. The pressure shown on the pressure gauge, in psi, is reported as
14 psi
